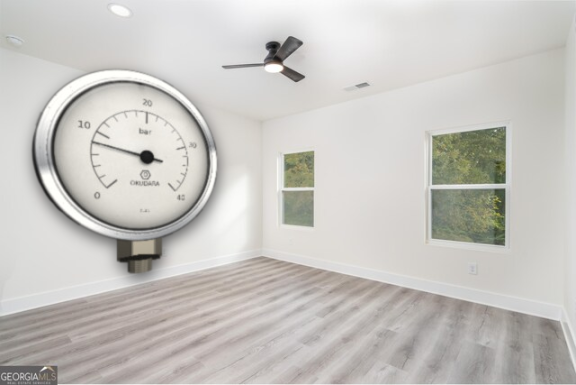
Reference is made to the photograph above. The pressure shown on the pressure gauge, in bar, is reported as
8 bar
